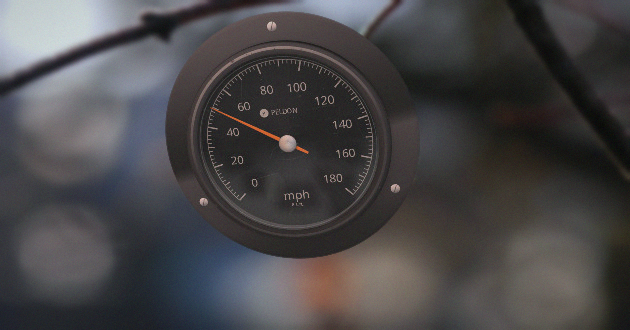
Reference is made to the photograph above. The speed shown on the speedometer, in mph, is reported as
50 mph
